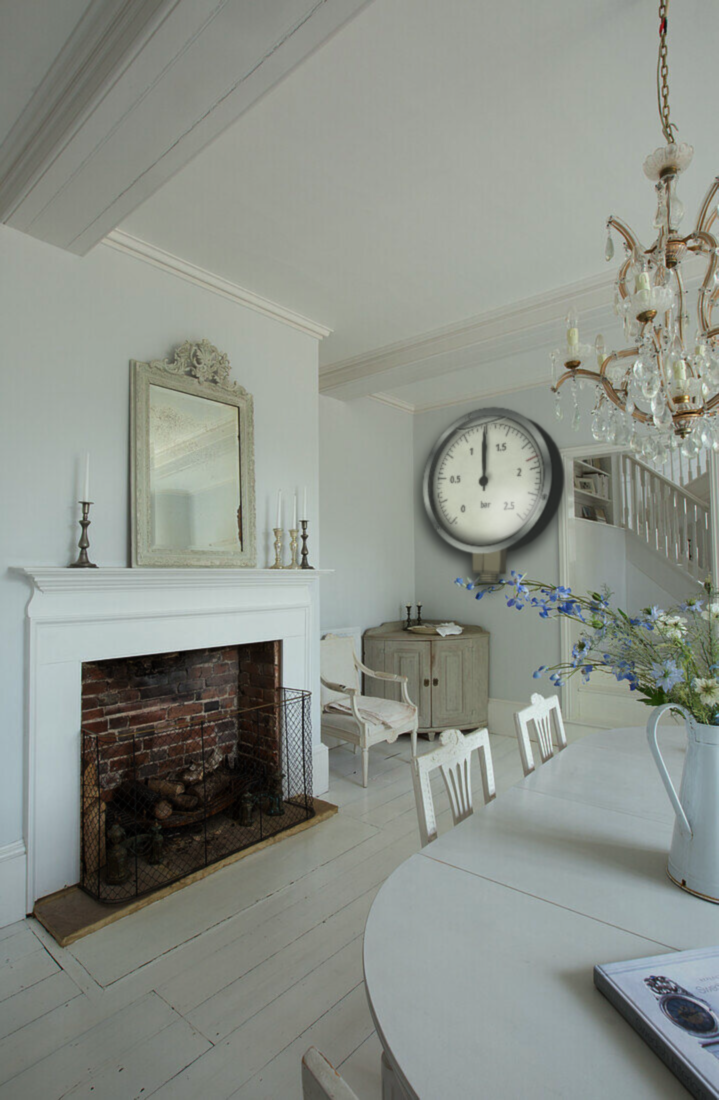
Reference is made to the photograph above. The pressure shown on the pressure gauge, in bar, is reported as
1.25 bar
